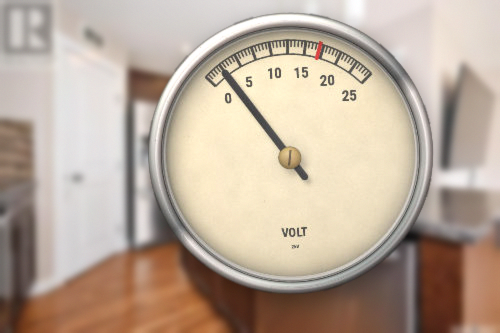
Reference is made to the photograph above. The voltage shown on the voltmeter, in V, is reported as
2.5 V
